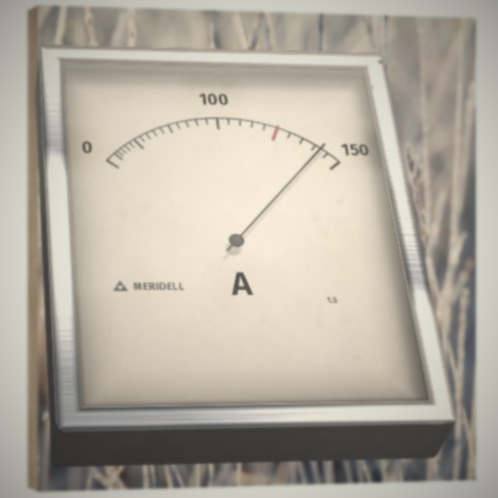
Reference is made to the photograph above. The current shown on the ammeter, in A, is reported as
142.5 A
